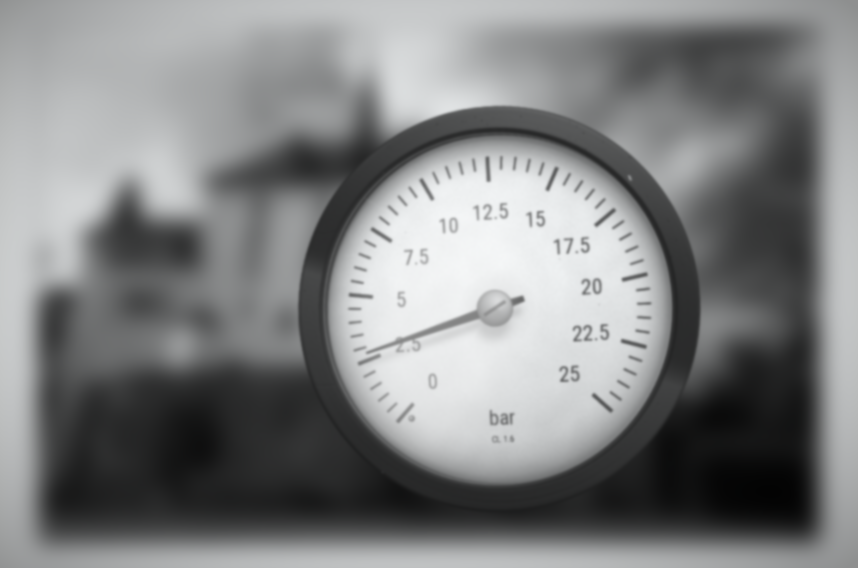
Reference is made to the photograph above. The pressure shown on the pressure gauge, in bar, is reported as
2.75 bar
